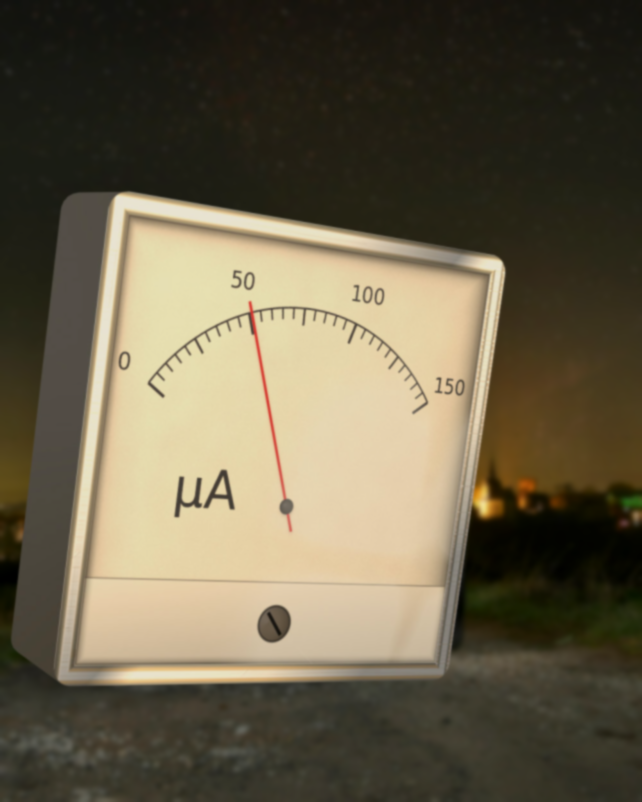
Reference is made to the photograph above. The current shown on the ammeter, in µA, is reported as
50 µA
